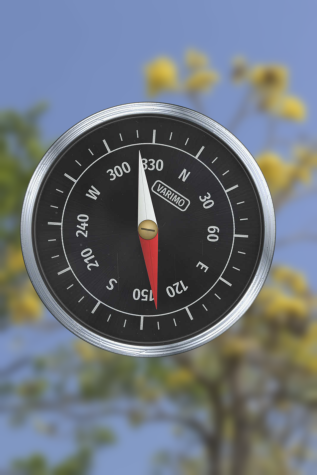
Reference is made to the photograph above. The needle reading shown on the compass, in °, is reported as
140 °
